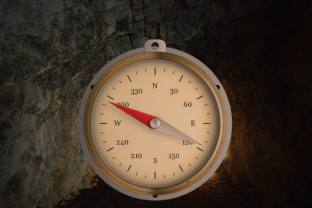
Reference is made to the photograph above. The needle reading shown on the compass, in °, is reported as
295 °
